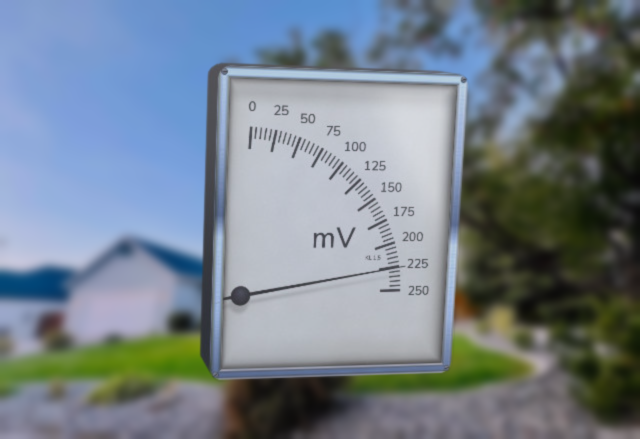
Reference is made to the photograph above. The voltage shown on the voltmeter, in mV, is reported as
225 mV
